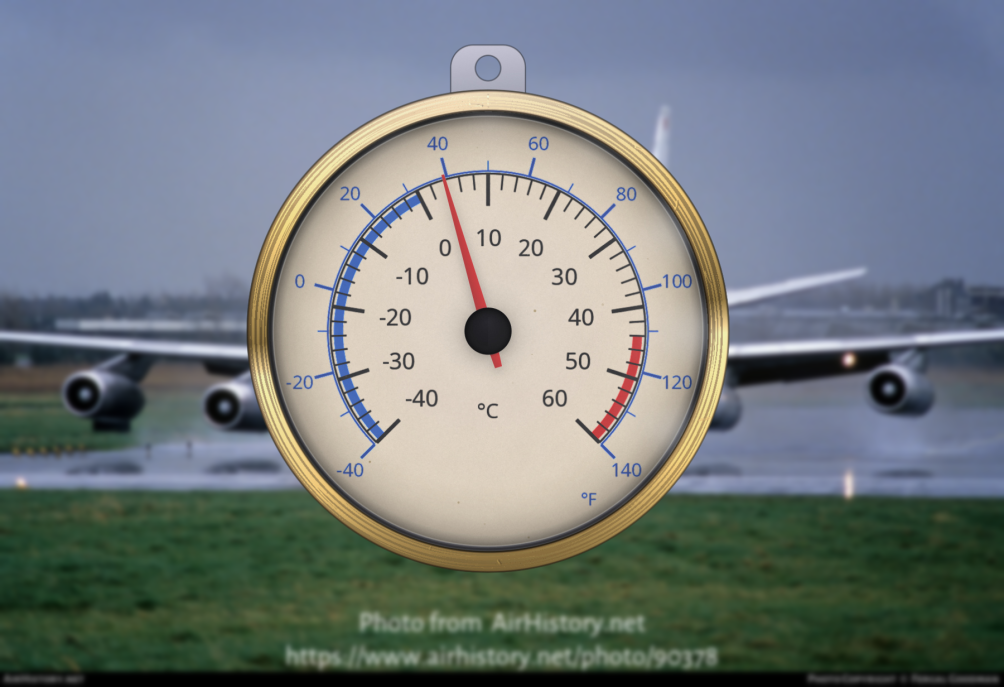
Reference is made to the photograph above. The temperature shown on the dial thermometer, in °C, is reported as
4 °C
